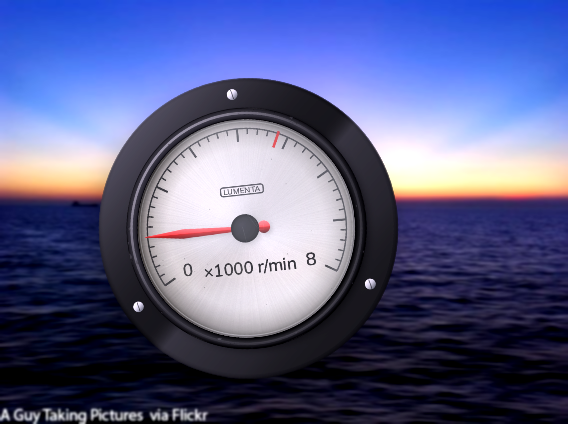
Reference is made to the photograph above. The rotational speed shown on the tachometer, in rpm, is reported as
1000 rpm
